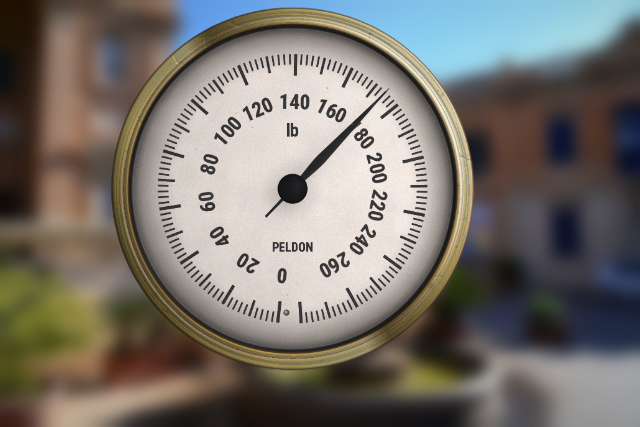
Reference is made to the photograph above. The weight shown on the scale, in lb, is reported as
174 lb
